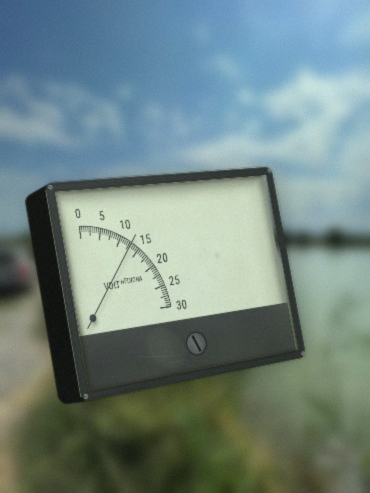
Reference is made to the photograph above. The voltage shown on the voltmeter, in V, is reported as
12.5 V
